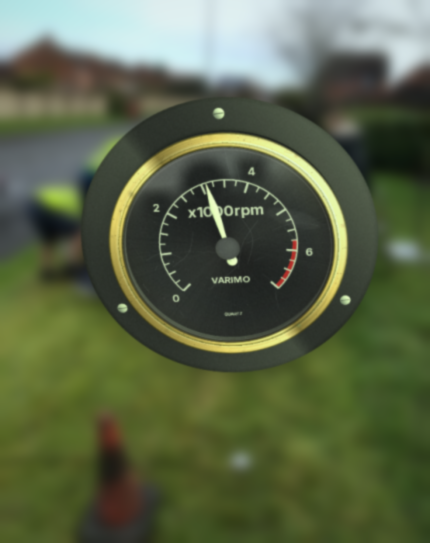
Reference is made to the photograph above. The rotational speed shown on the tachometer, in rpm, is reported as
3125 rpm
